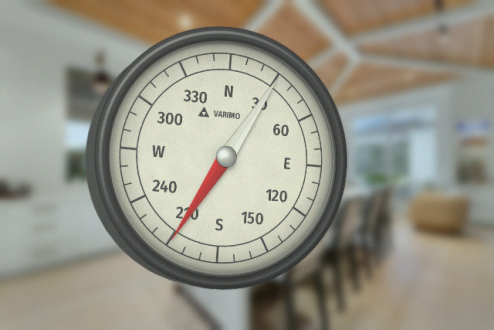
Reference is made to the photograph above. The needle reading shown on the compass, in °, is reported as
210 °
